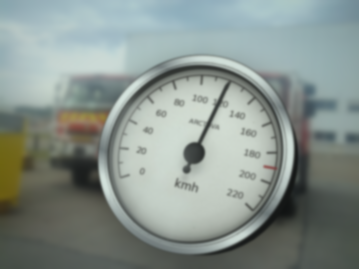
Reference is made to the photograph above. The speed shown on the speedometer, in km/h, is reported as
120 km/h
